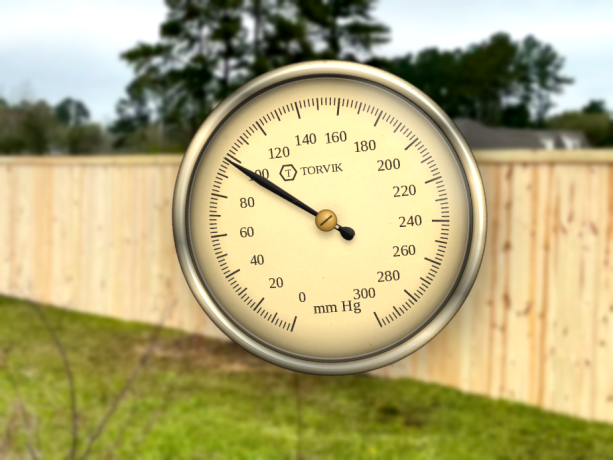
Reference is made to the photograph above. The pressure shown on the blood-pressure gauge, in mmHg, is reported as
98 mmHg
